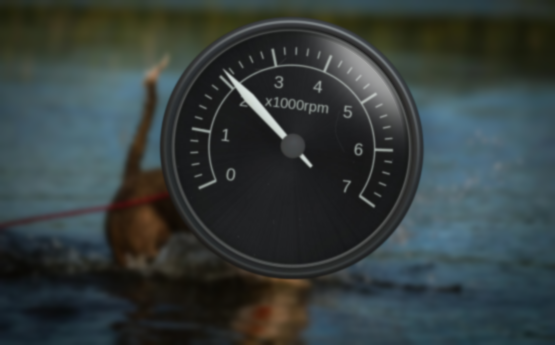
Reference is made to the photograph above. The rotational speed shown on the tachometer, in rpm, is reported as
2100 rpm
